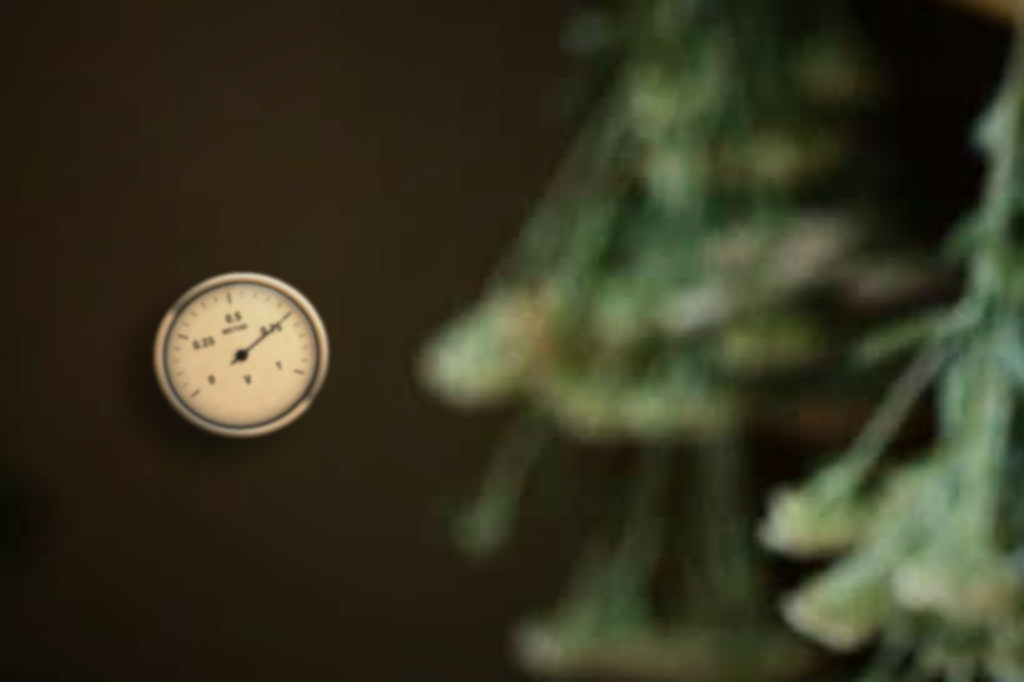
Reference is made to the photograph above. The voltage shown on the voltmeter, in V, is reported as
0.75 V
